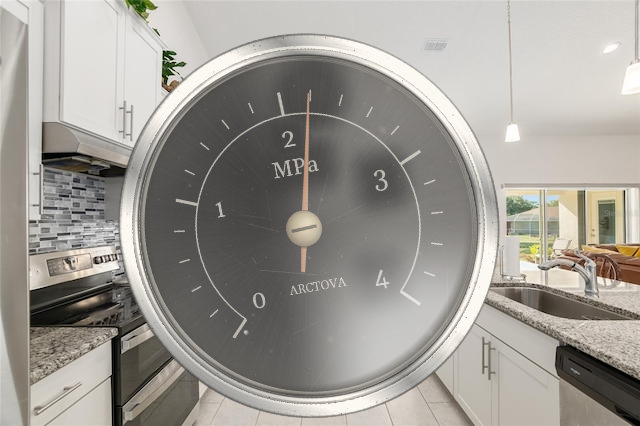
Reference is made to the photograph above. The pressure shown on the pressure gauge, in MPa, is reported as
2.2 MPa
